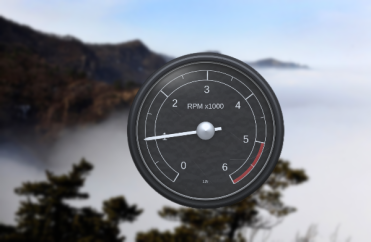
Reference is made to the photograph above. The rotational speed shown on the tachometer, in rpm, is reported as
1000 rpm
